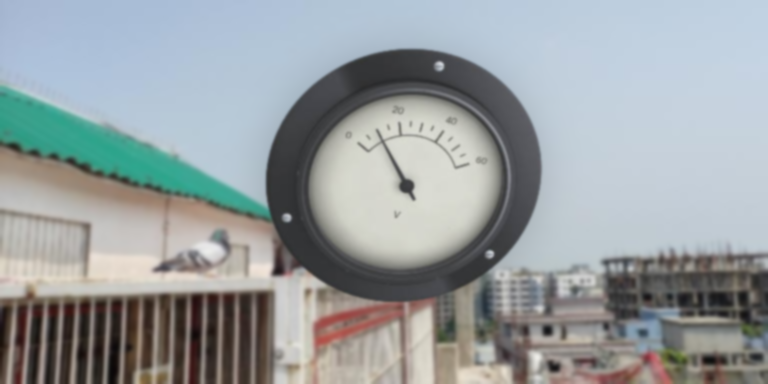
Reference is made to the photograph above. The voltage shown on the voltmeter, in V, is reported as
10 V
